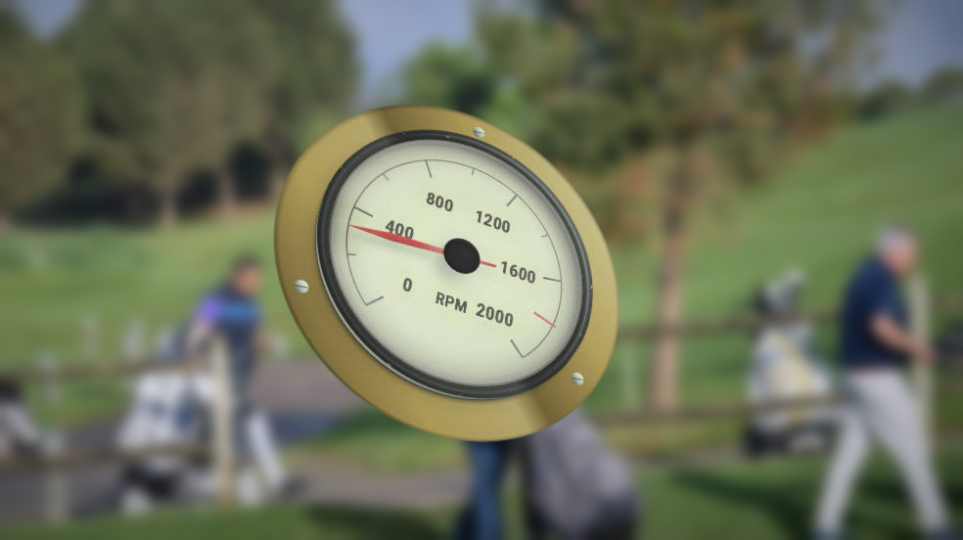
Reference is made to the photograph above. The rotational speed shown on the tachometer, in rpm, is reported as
300 rpm
